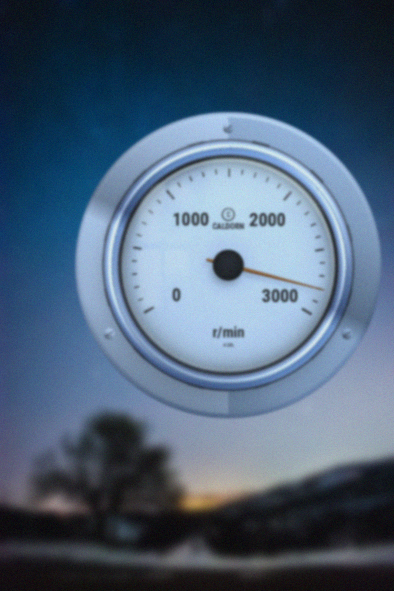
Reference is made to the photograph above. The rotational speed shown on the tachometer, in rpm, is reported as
2800 rpm
